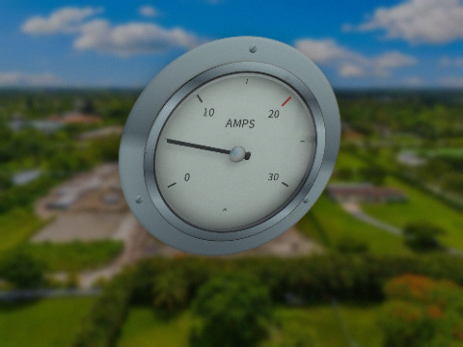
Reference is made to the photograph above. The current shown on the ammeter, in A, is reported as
5 A
